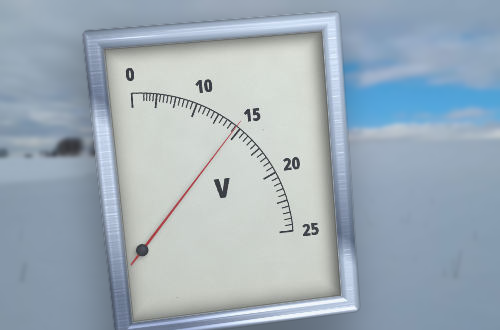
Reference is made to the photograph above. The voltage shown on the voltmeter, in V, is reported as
14.5 V
